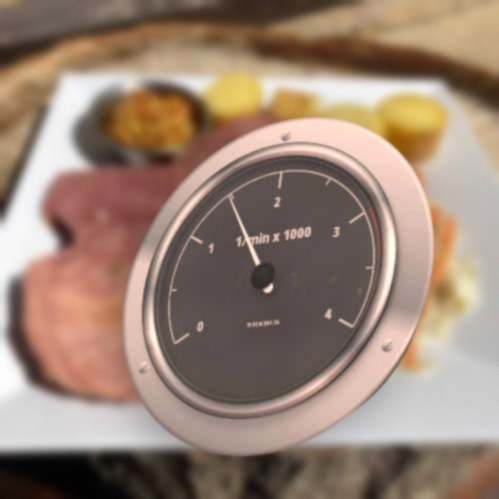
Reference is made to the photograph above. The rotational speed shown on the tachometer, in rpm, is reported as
1500 rpm
